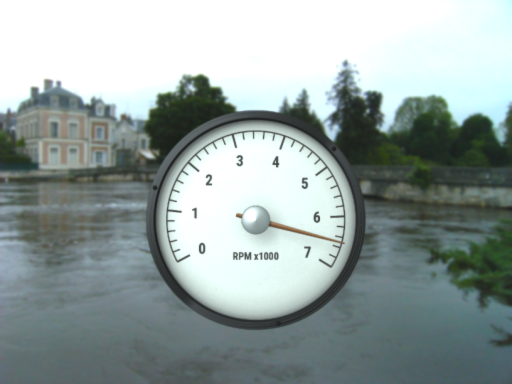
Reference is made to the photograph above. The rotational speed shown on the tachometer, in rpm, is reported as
6500 rpm
